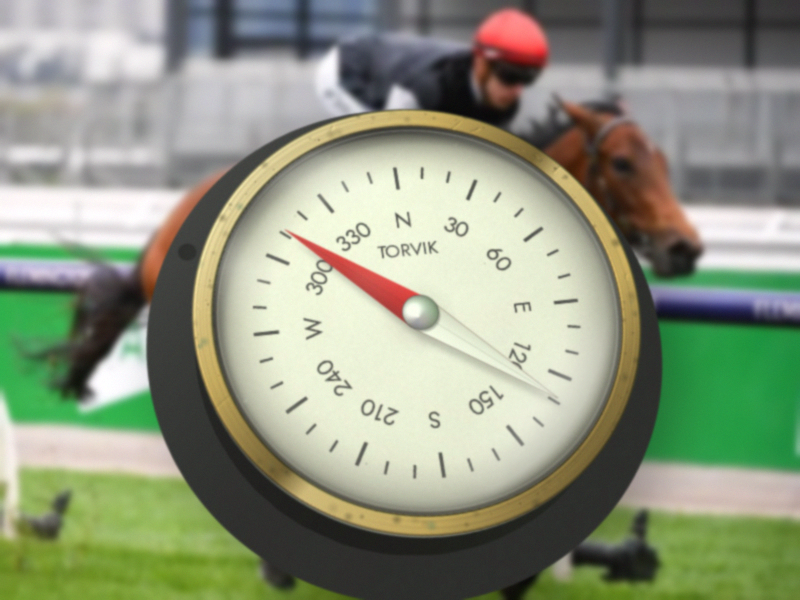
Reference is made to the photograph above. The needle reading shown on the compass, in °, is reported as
310 °
